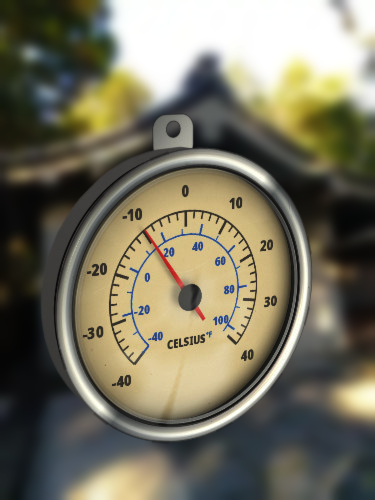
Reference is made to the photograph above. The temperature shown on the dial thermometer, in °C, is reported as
-10 °C
